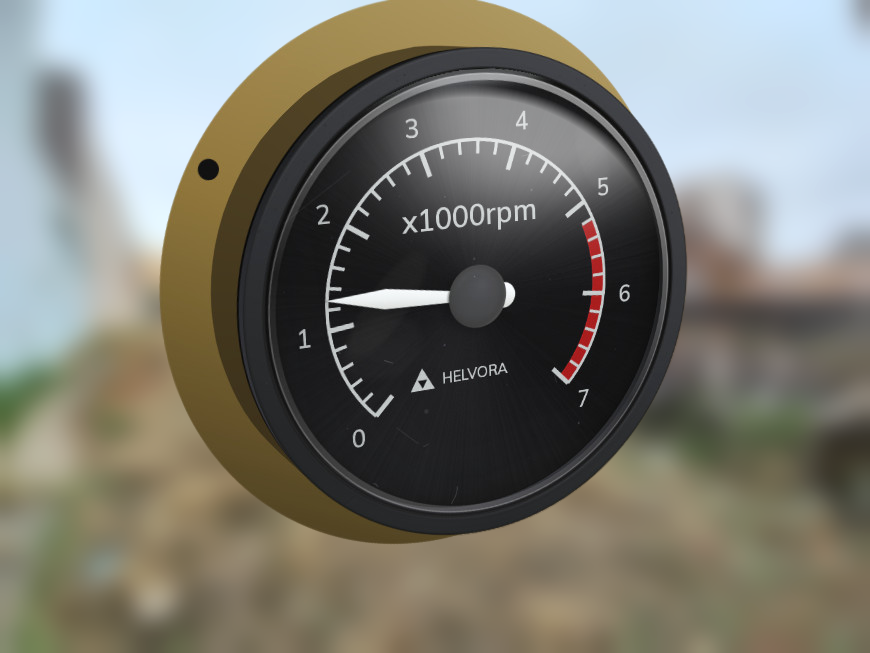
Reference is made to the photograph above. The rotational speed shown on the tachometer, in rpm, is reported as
1300 rpm
